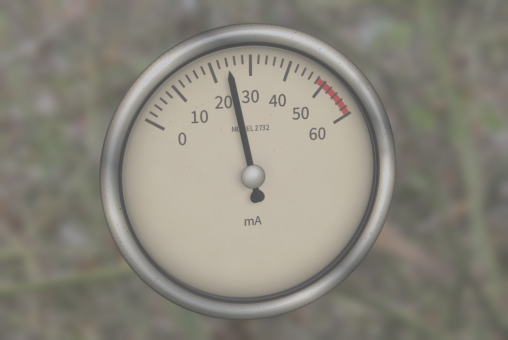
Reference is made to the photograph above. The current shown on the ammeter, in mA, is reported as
24 mA
